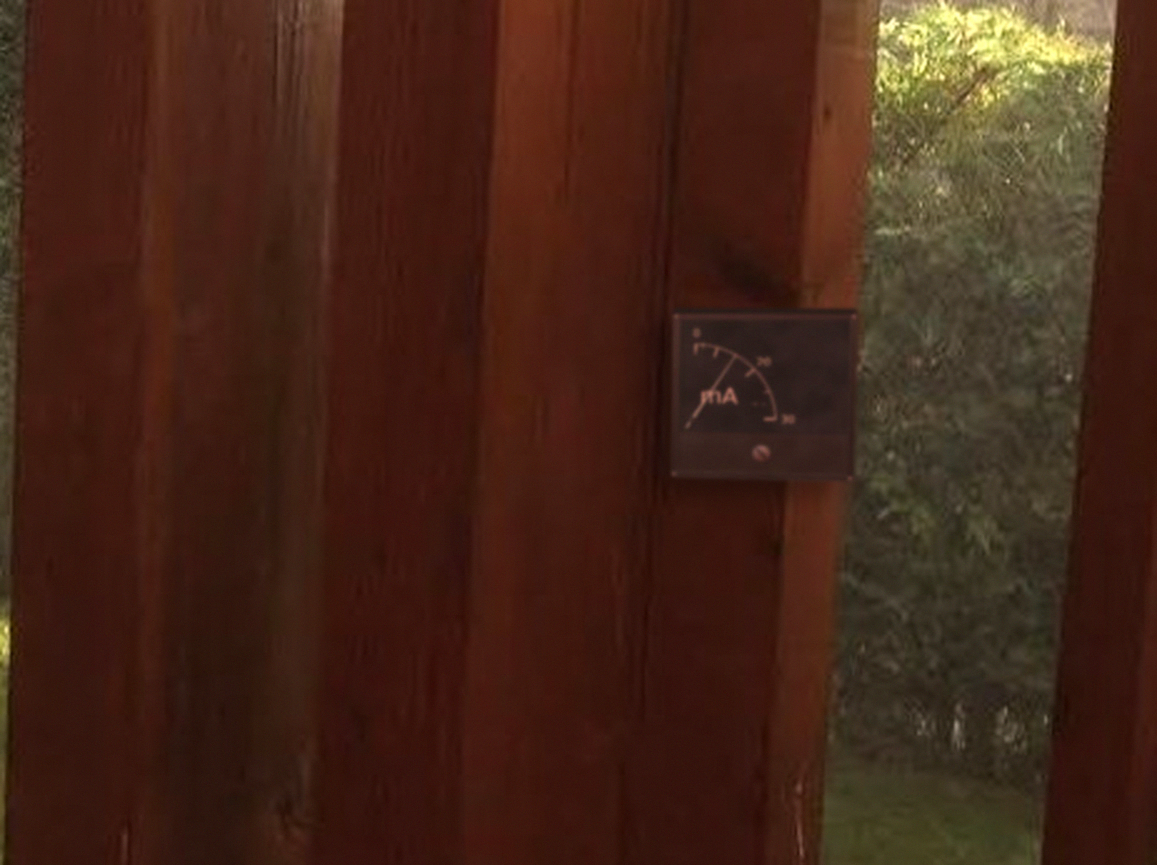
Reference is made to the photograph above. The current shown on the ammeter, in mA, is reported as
15 mA
